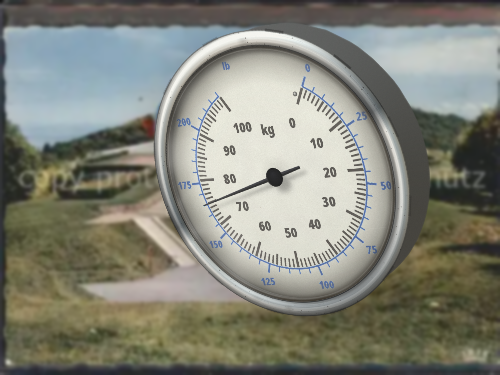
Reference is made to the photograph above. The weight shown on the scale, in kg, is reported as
75 kg
